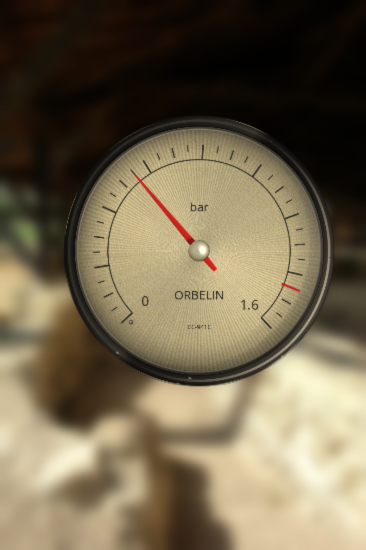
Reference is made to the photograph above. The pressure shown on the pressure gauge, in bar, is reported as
0.55 bar
